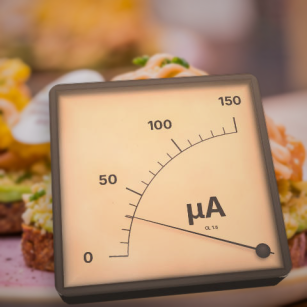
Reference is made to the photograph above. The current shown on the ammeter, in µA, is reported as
30 µA
